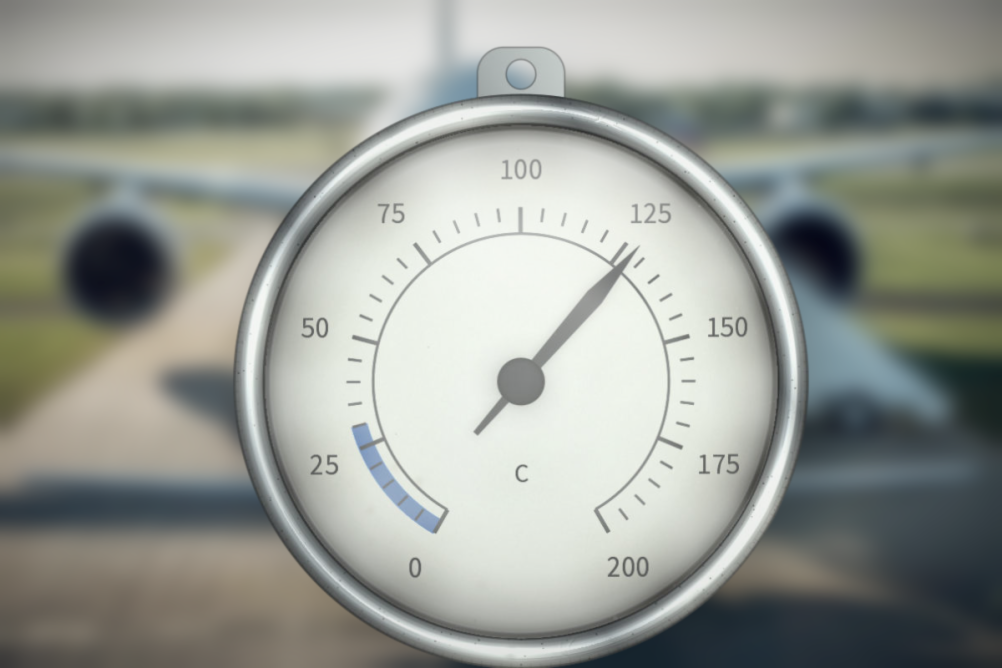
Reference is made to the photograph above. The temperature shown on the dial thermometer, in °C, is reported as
127.5 °C
